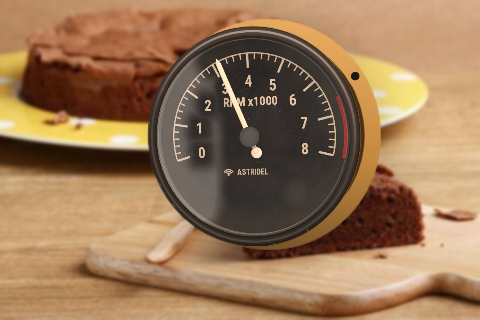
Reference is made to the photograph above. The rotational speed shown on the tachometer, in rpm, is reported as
3200 rpm
